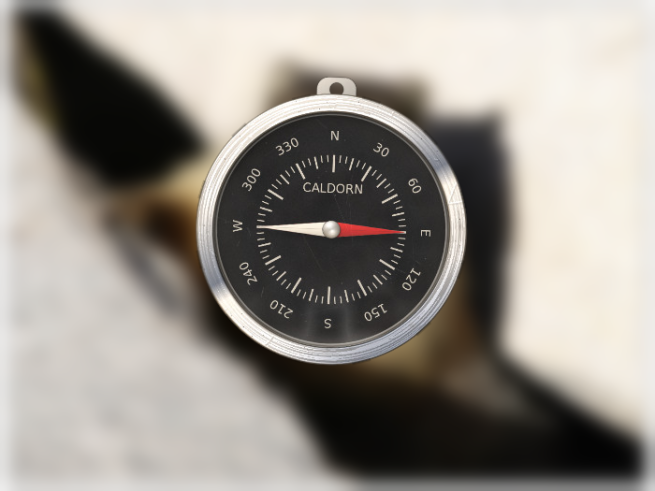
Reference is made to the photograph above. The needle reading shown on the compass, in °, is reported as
90 °
